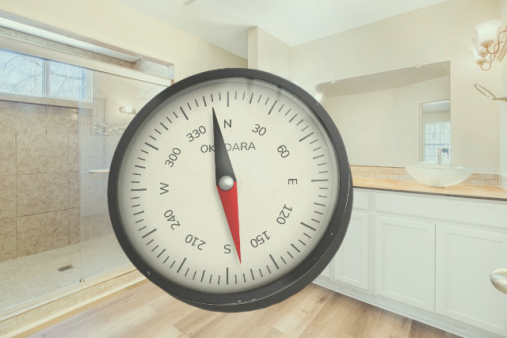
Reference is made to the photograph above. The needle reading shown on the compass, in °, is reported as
170 °
